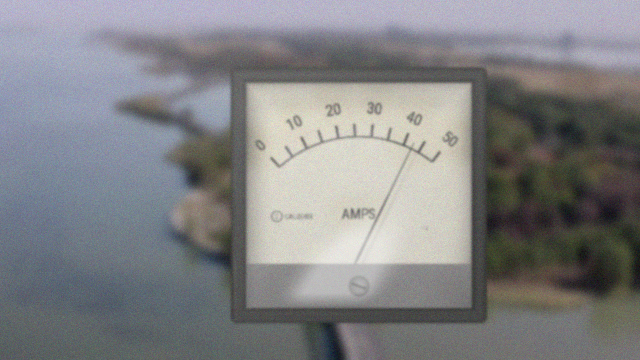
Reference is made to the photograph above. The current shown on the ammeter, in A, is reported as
42.5 A
